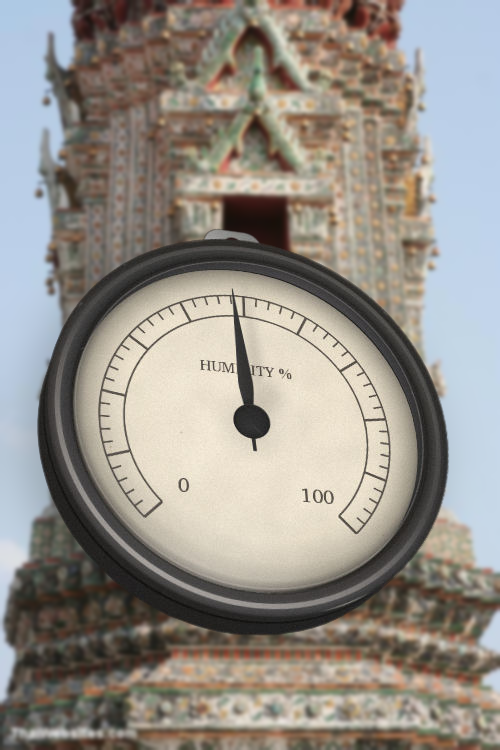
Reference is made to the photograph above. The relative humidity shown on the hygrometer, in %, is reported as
48 %
